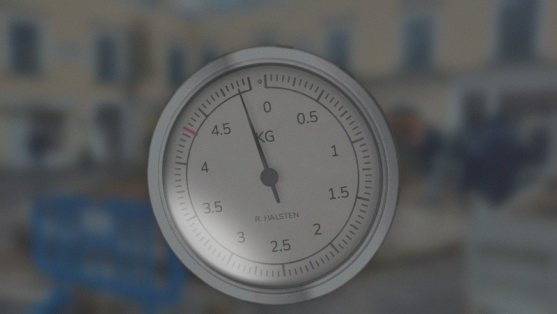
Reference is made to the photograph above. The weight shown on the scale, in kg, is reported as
4.9 kg
